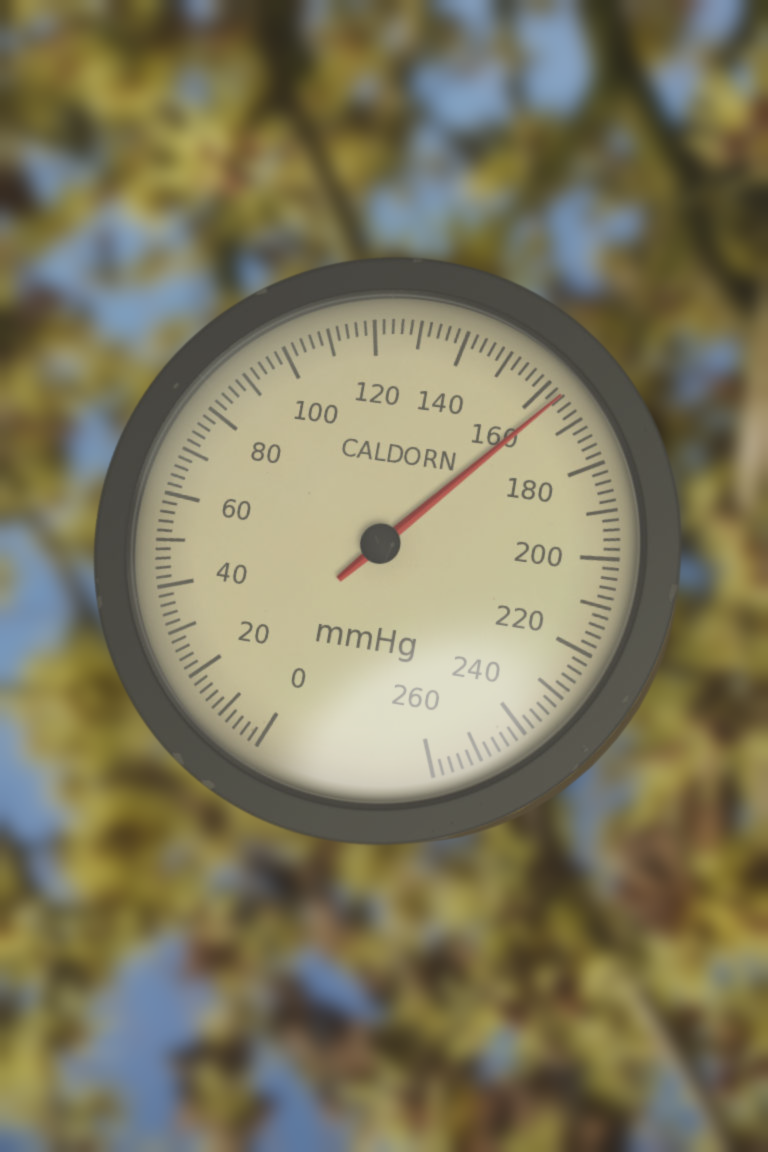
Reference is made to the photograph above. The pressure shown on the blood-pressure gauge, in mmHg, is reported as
164 mmHg
